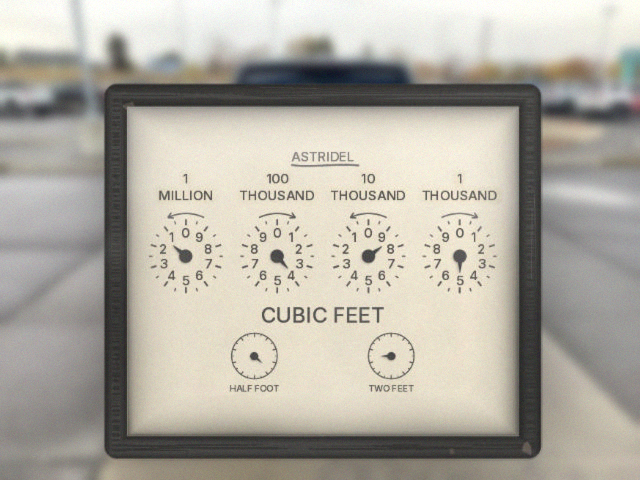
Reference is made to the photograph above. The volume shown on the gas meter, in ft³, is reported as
138500 ft³
